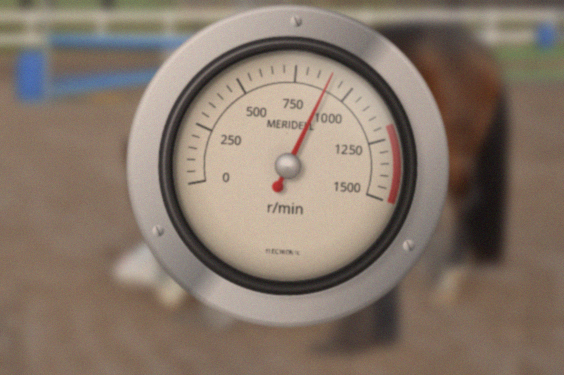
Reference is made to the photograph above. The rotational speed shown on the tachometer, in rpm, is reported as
900 rpm
